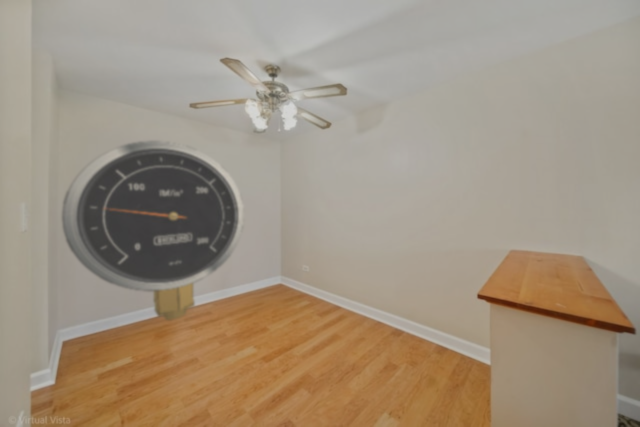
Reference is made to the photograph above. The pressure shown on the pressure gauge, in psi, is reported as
60 psi
